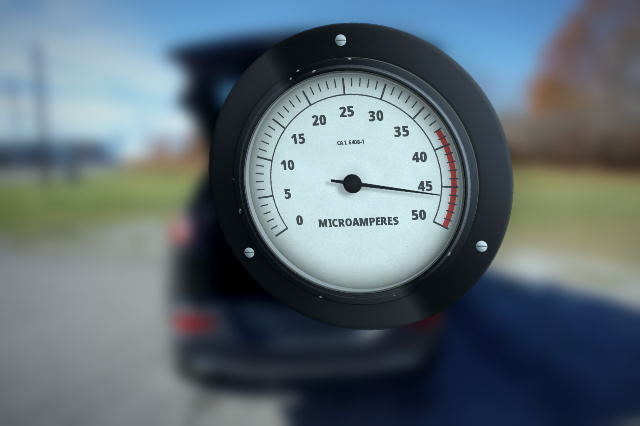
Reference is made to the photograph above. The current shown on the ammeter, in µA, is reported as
46 µA
